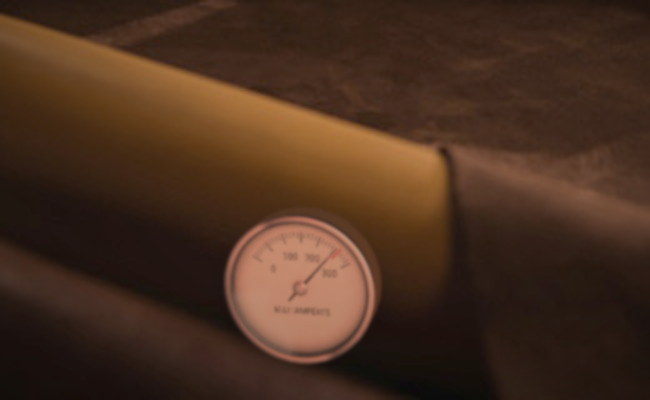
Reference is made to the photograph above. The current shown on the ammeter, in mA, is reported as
250 mA
